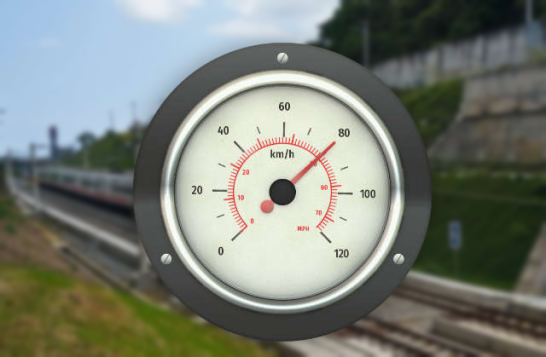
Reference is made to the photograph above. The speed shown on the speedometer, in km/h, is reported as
80 km/h
